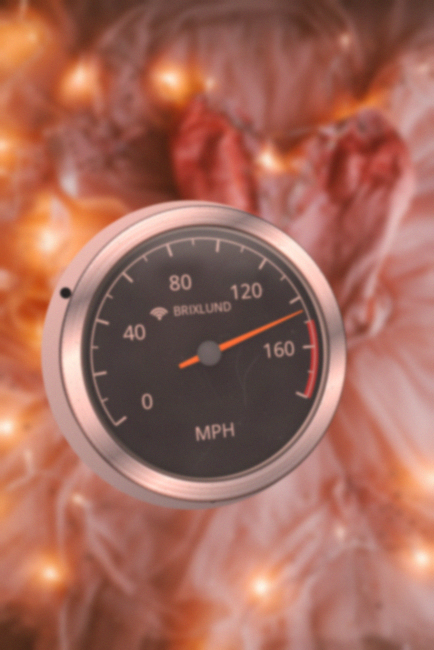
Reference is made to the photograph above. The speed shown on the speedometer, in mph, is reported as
145 mph
